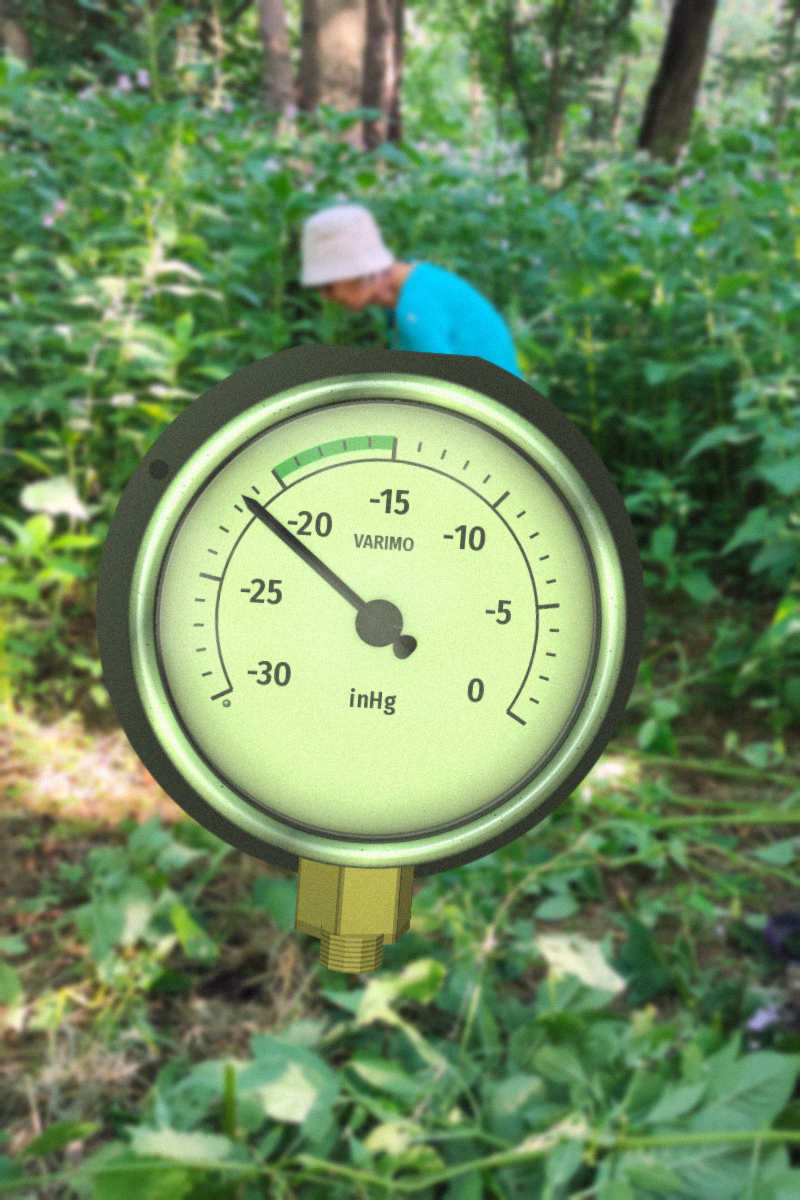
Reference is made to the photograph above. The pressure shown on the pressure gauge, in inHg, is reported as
-21.5 inHg
